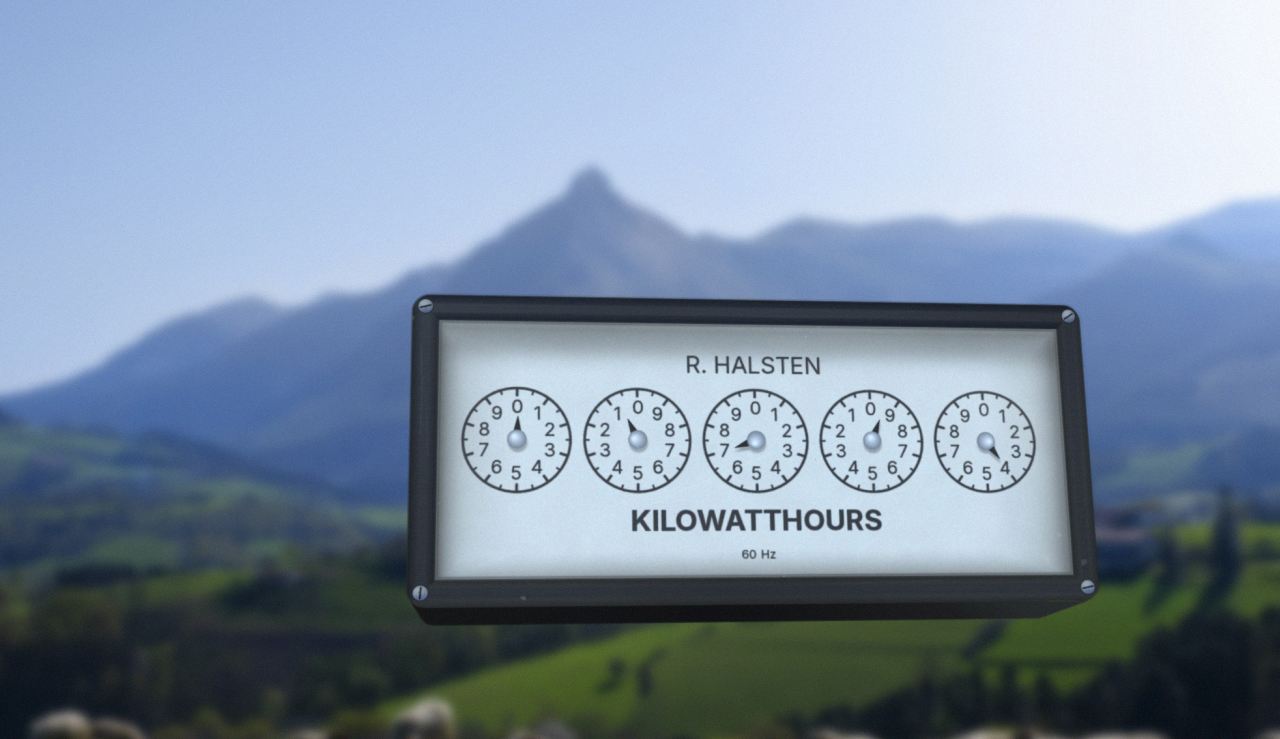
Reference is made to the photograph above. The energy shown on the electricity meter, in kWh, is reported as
694 kWh
